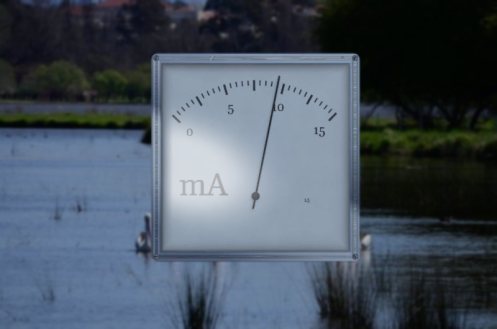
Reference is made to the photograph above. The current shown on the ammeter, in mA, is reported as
9.5 mA
